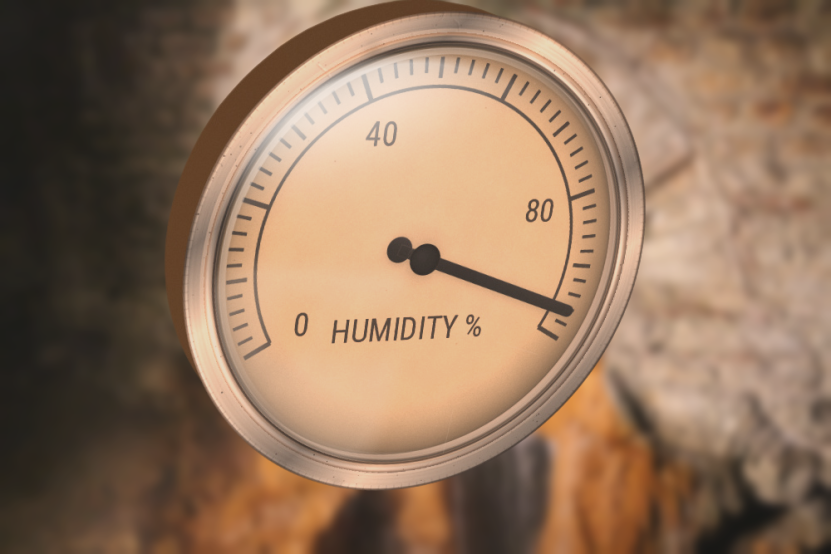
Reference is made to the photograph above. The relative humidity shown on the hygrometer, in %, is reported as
96 %
